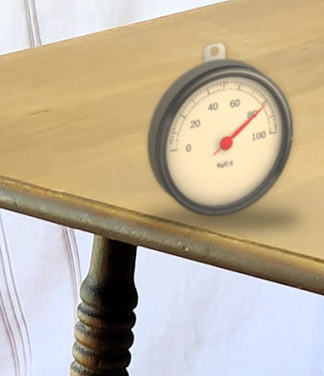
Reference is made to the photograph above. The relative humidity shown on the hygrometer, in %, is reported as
80 %
